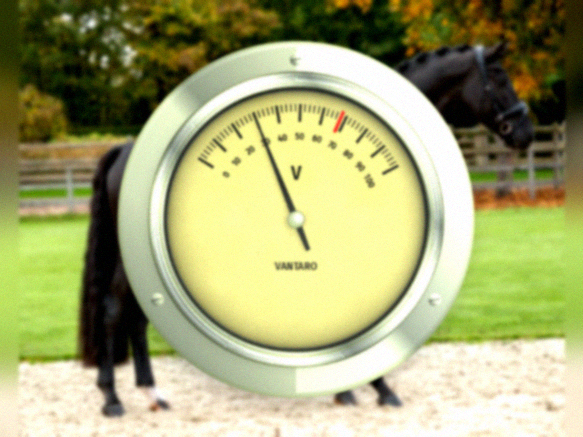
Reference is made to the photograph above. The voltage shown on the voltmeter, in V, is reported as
30 V
